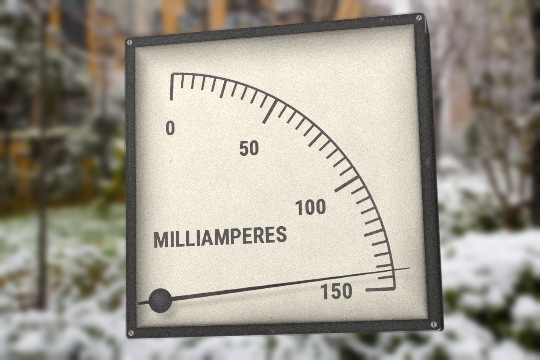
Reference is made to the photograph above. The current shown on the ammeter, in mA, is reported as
142.5 mA
